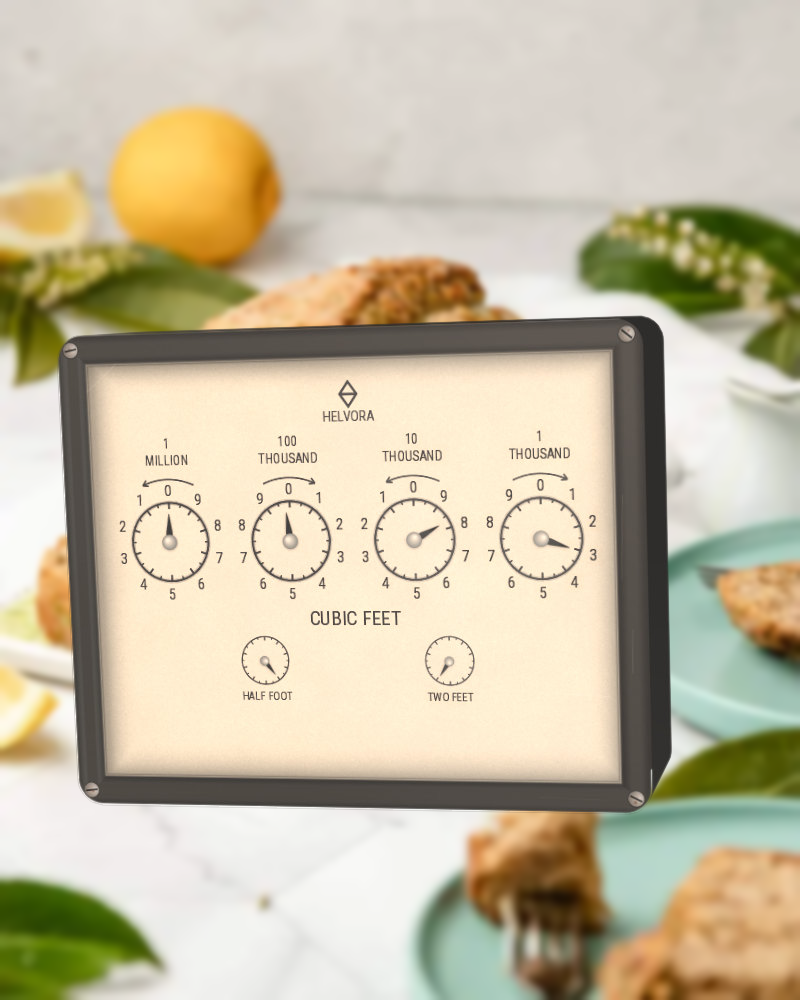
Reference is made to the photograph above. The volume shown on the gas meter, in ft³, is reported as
998300 ft³
